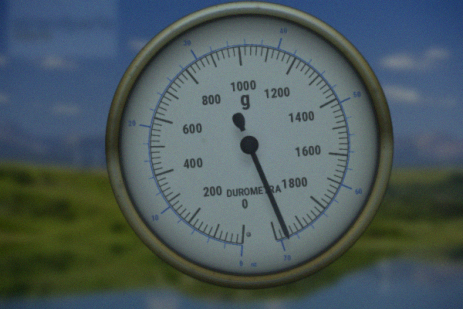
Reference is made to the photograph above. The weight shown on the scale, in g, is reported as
1960 g
